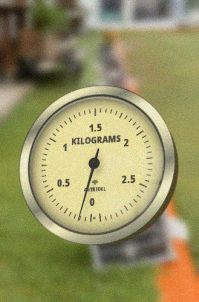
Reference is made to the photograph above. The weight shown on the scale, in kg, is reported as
0.1 kg
